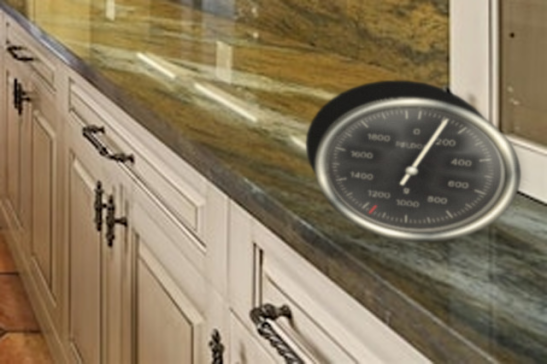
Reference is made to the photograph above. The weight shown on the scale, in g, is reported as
100 g
